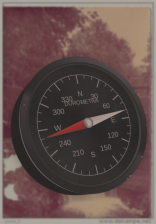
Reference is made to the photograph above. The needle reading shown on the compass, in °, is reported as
260 °
